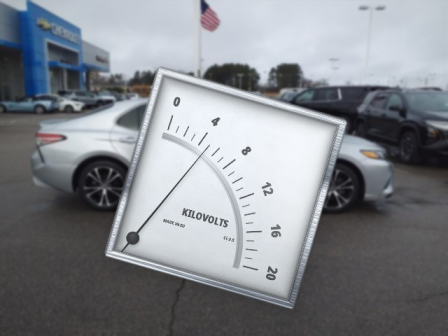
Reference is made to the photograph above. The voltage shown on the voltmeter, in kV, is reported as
5 kV
